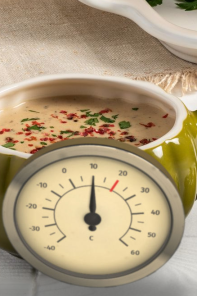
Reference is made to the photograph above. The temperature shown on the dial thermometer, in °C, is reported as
10 °C
